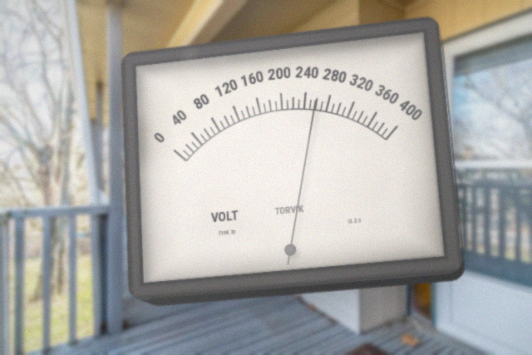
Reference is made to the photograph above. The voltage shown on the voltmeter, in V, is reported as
260 V
